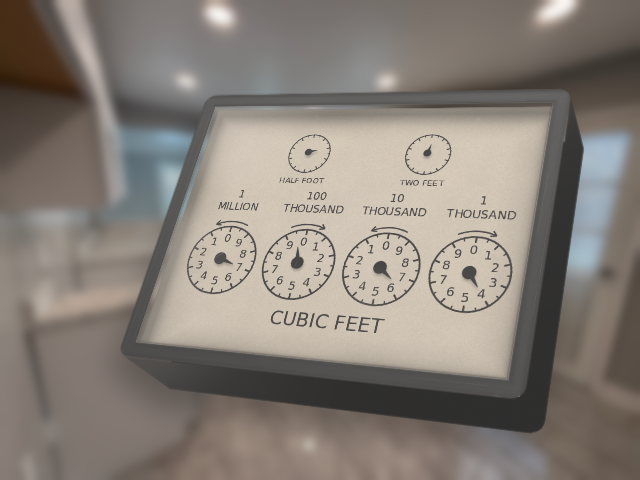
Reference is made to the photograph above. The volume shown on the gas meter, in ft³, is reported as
696400 ft³
